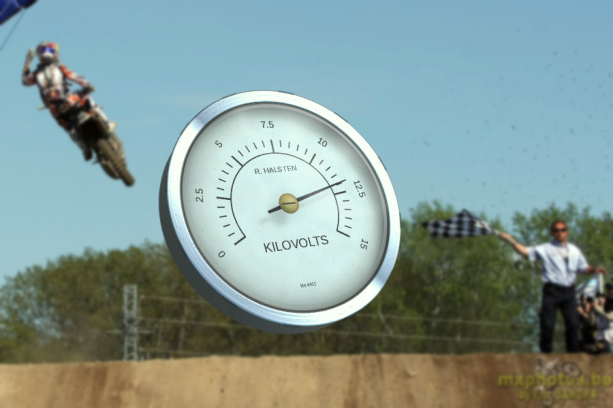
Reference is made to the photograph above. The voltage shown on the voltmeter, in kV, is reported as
12 kV
